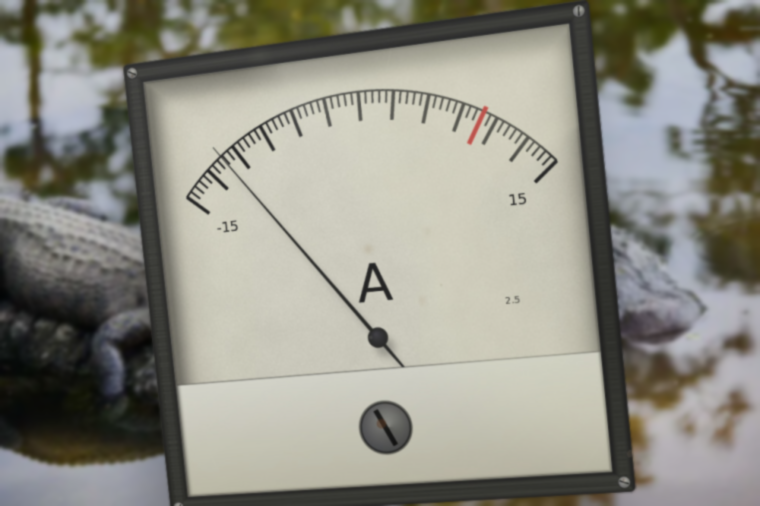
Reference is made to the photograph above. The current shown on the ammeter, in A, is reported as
-11 A
